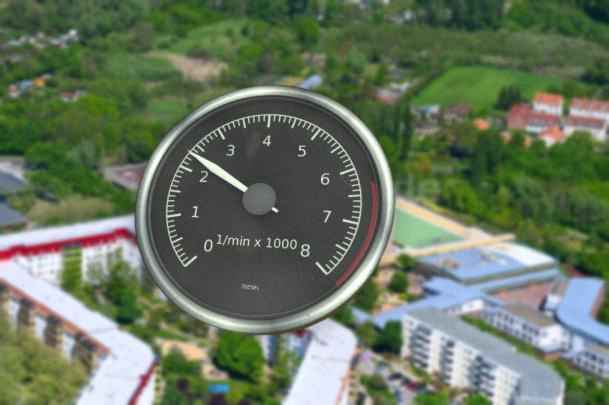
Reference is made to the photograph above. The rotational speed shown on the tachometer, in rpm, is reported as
2300 rpm
